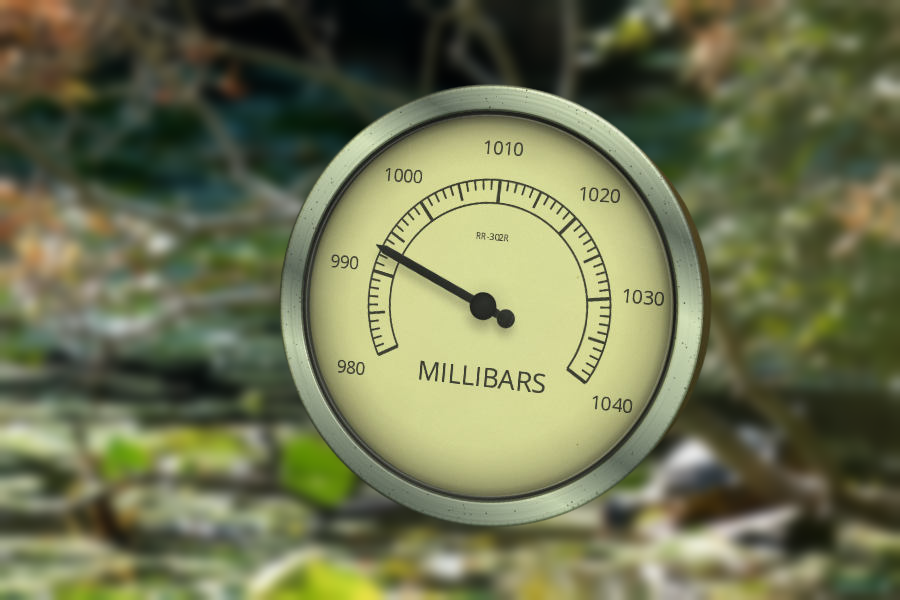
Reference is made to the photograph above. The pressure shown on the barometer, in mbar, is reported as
993 mbar
